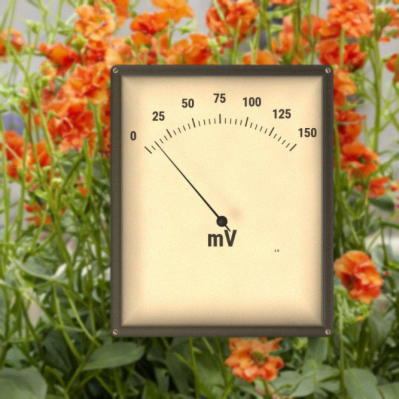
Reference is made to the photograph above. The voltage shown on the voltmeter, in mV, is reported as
10 mV
